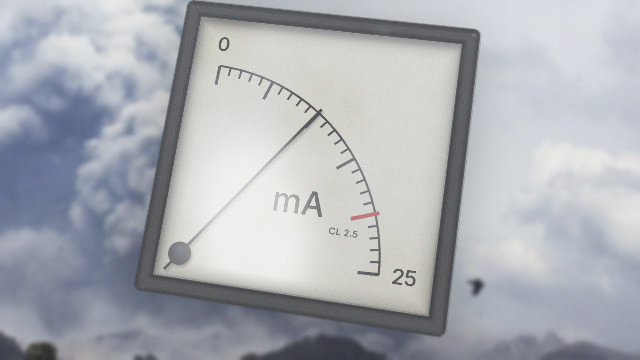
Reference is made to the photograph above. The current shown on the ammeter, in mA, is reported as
10 mA
